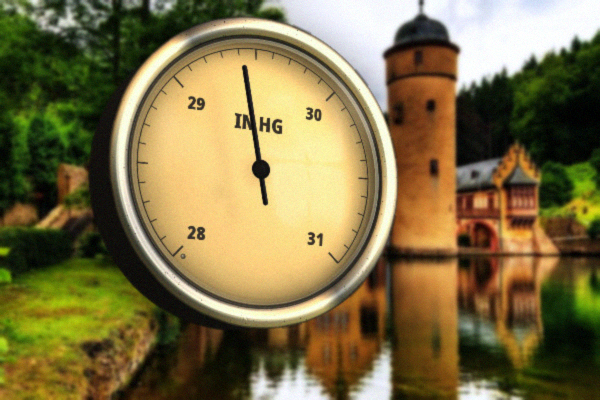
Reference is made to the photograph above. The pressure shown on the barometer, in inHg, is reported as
29.4 inHg
